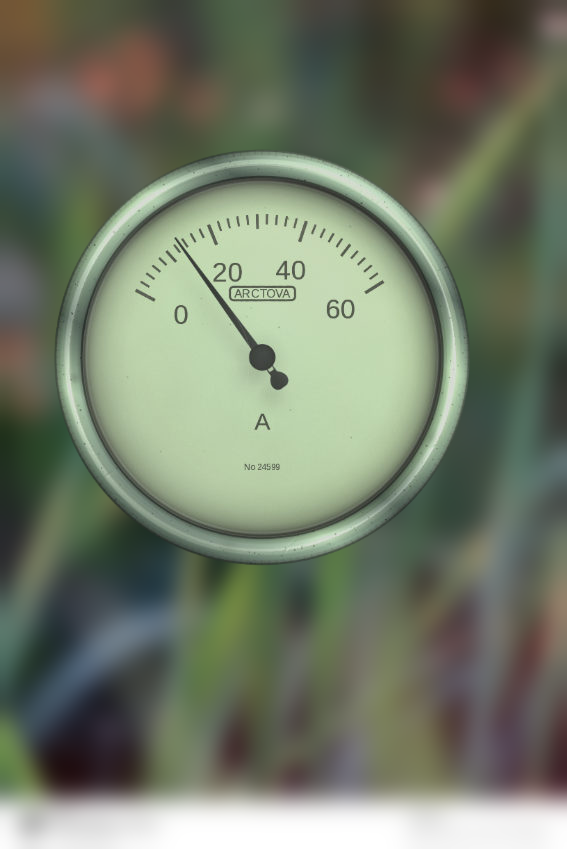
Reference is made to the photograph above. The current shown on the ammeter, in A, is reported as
13 A
